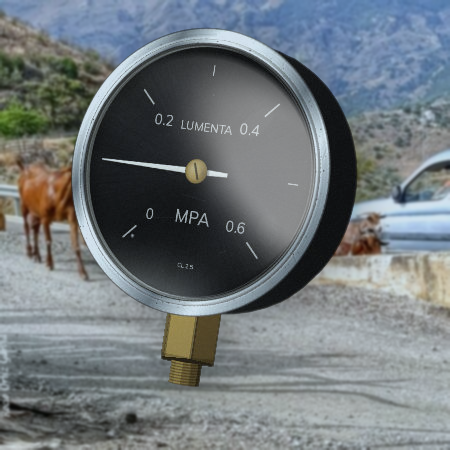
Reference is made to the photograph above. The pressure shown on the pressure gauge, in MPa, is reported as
0.1 MPa
